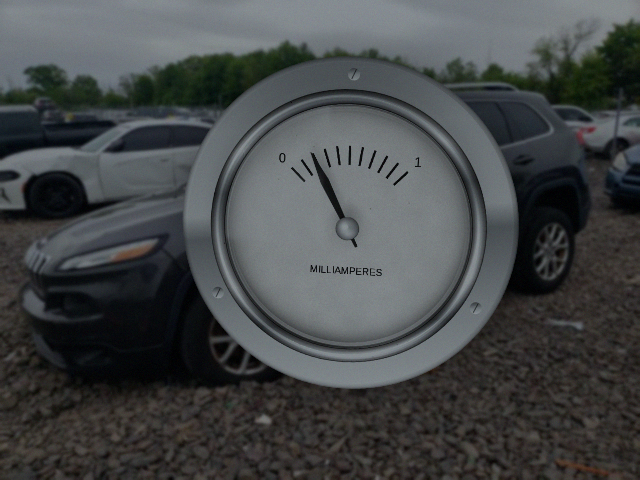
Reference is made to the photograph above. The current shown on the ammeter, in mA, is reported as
0.2 mA
